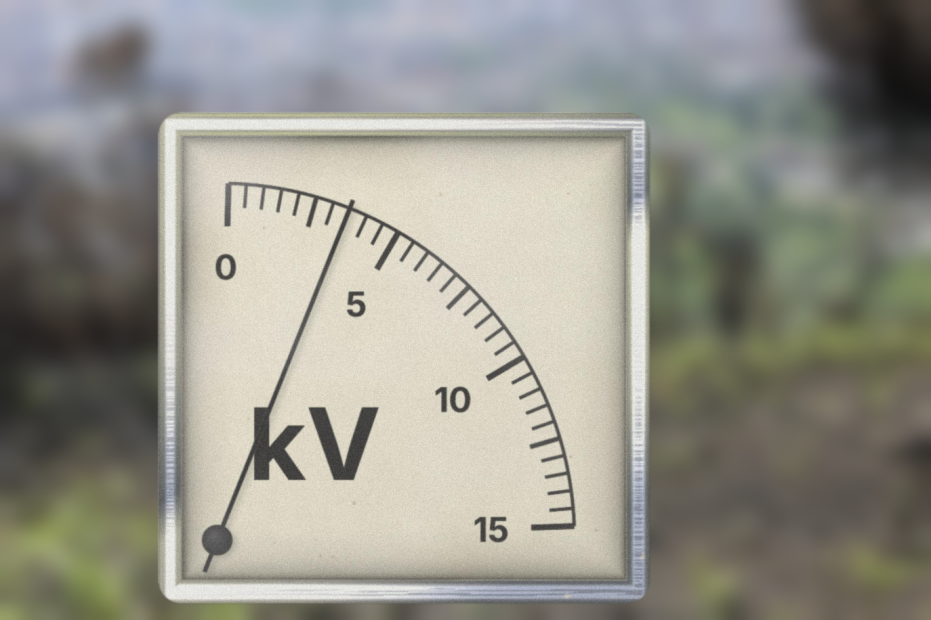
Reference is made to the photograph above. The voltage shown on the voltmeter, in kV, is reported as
3.5 kV
